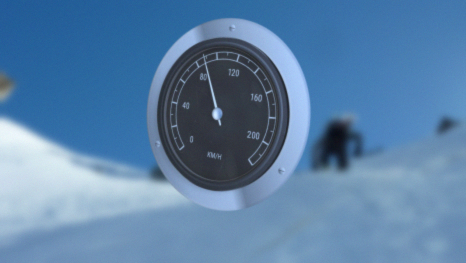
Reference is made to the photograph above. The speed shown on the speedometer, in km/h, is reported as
90 km/h
